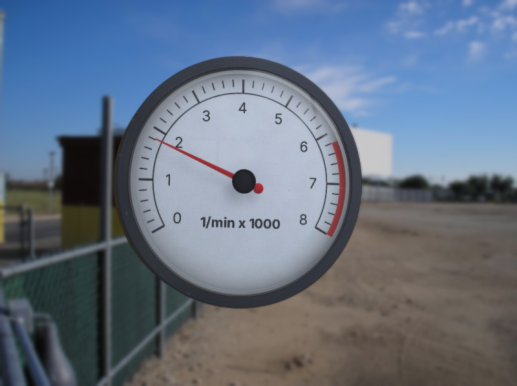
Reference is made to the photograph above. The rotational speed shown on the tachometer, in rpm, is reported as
1800 rpm
